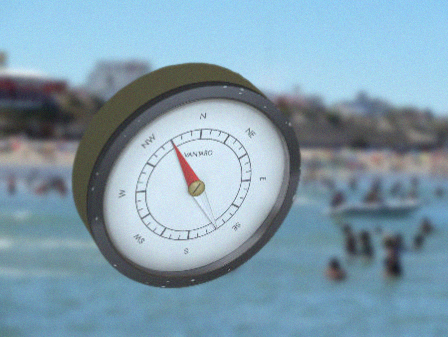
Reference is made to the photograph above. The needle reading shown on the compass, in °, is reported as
330 °
